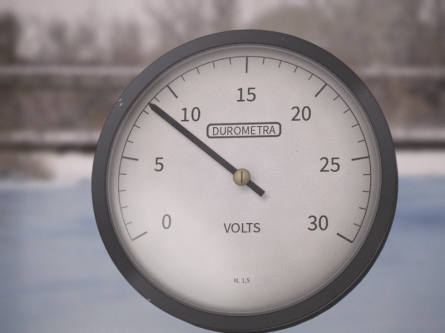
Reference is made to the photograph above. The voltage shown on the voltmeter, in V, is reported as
8.5 V
